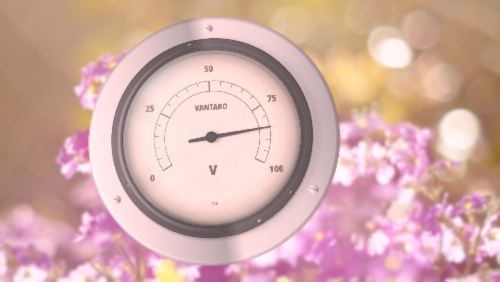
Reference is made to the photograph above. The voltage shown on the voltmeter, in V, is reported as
85 V
